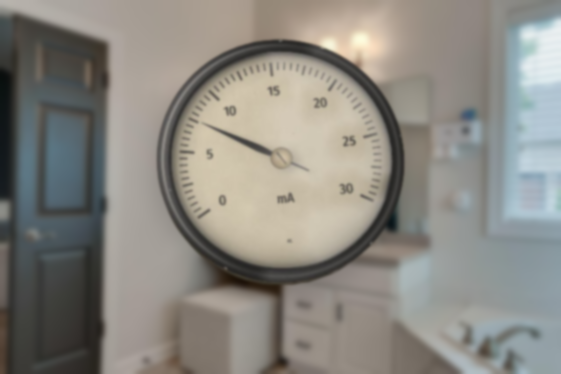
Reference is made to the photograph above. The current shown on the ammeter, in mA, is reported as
7.5 mA
